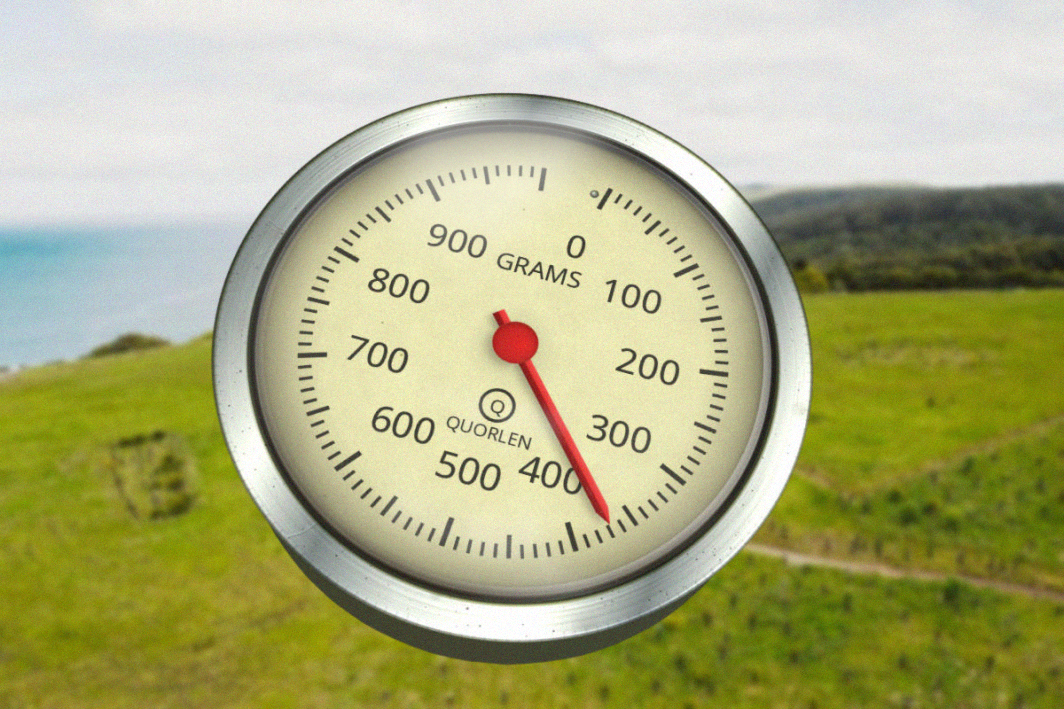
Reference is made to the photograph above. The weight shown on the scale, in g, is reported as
370 g
